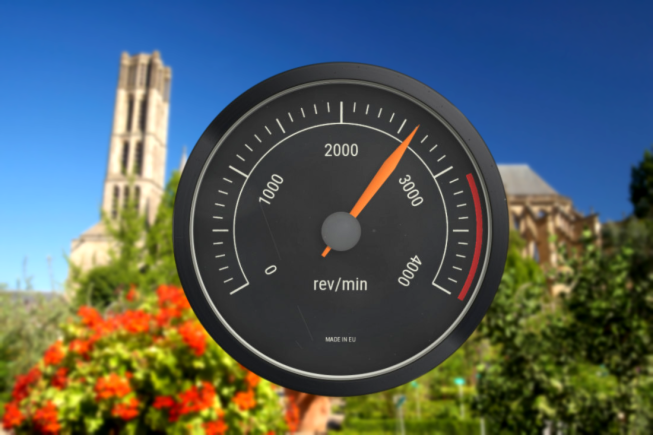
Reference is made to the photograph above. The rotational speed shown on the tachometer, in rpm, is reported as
2600 rpm
